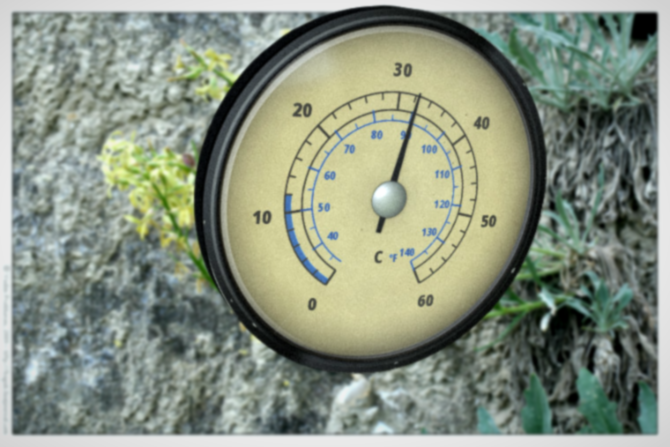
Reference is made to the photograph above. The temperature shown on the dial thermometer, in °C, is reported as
32 °C
